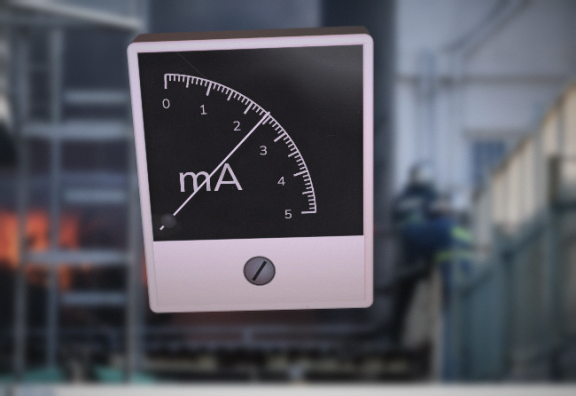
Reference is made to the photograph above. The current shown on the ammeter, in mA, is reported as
2.4 mA
